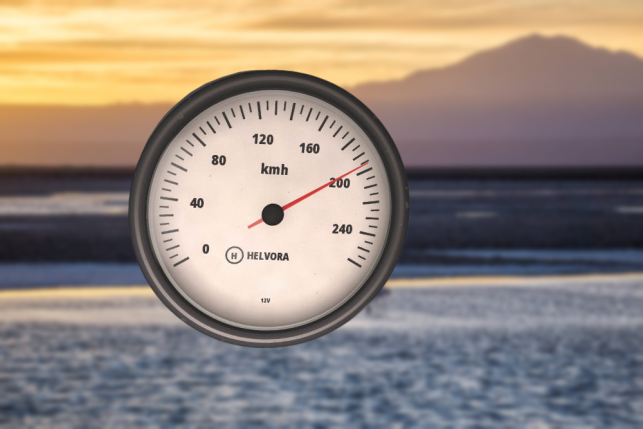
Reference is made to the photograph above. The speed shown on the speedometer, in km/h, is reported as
195 km/h
